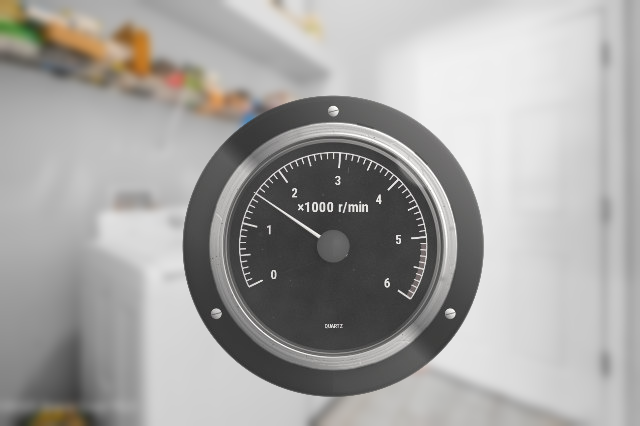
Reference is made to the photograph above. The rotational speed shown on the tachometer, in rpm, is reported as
1500 rpm
